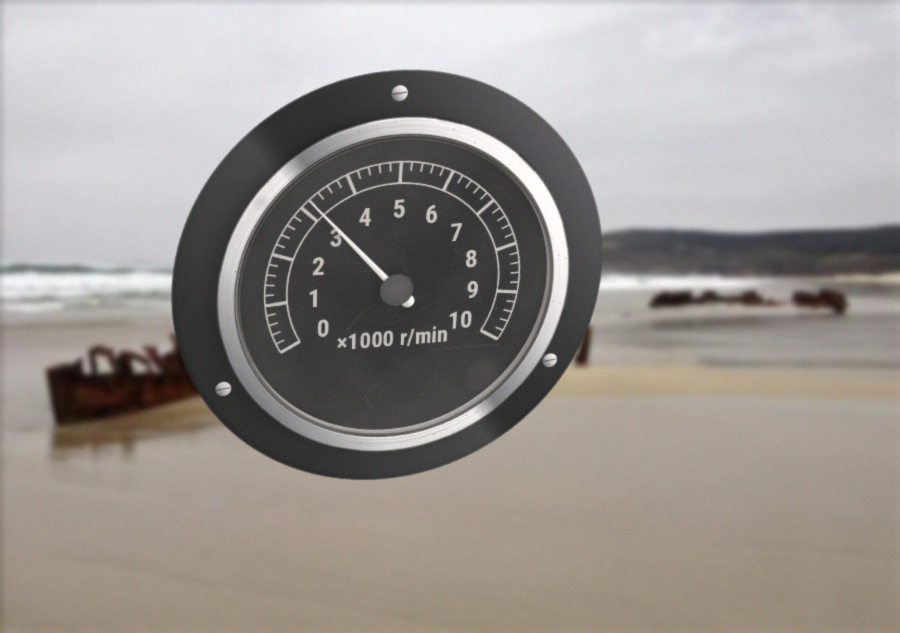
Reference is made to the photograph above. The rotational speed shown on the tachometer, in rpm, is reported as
3200 rpm
